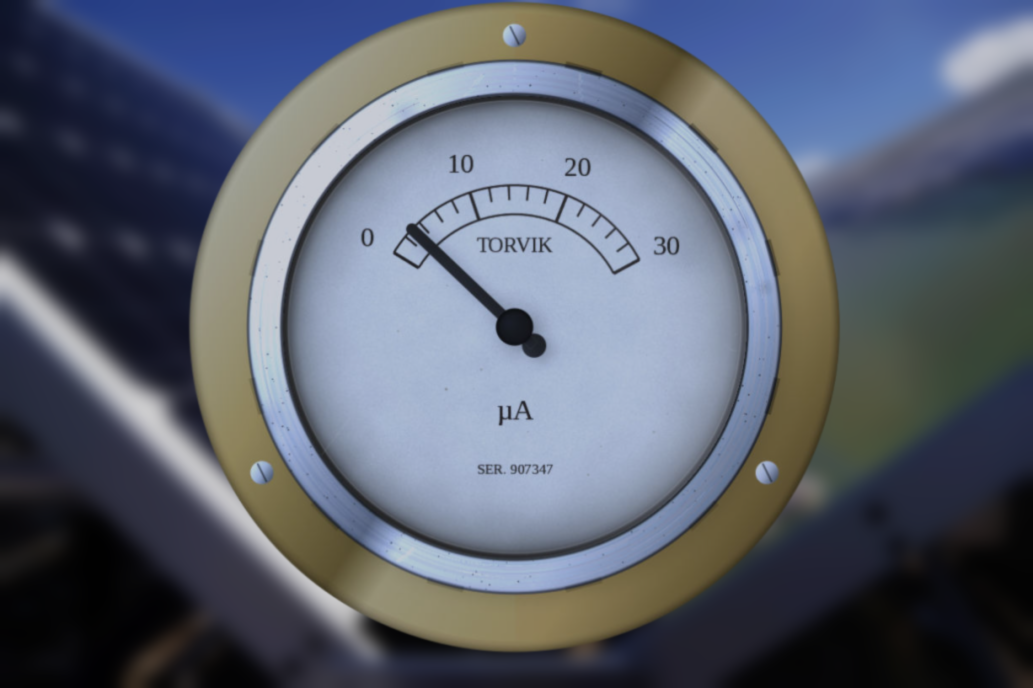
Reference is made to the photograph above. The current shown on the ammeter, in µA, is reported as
3 µA
